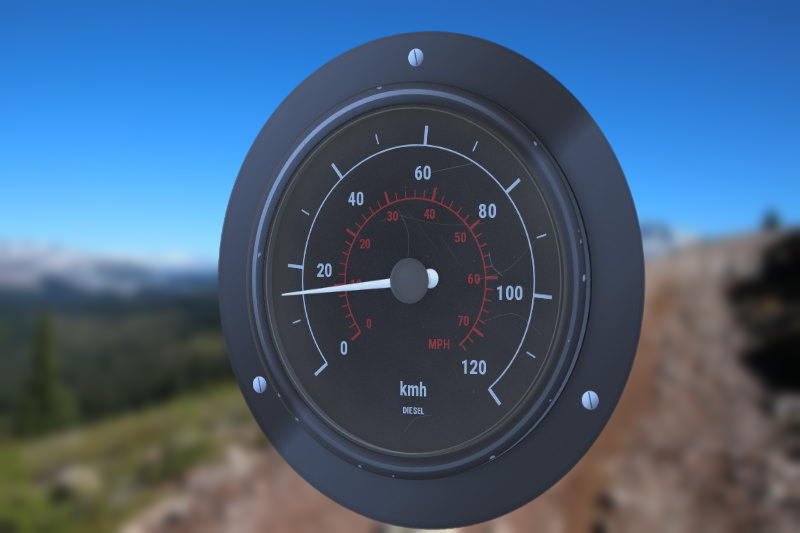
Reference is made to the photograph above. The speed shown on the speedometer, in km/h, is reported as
15 km/h
